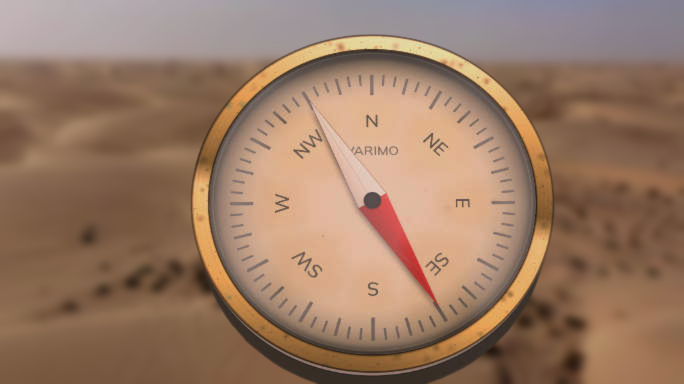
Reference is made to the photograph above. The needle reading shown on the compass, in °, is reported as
150 °
